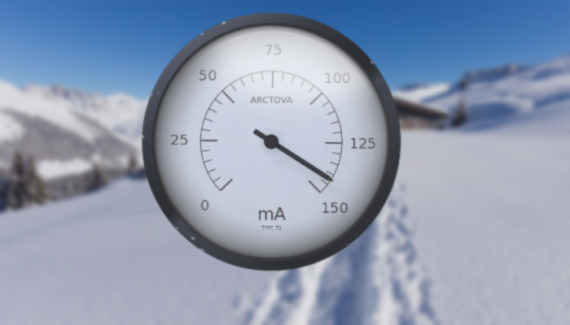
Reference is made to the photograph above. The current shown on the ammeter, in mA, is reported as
142.5 mA
